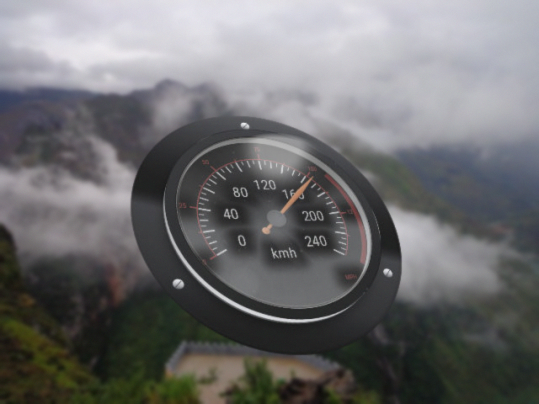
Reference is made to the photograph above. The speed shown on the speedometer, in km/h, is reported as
165 km/h
